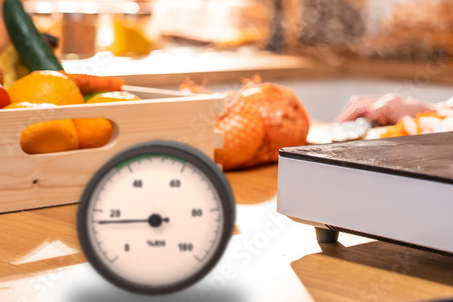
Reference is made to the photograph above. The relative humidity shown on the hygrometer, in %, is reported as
16 %
